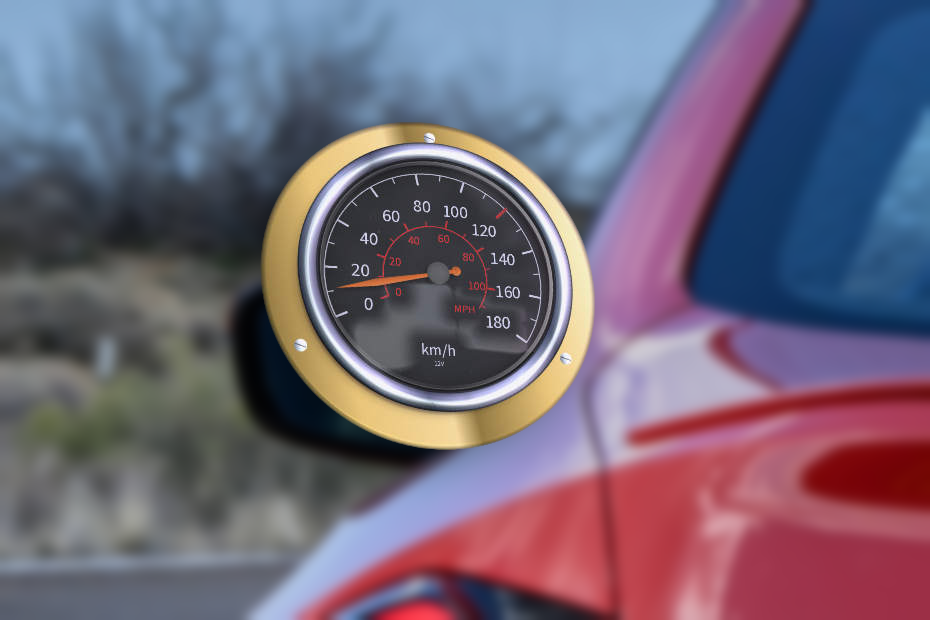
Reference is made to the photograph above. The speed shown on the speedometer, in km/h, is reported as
10 km/h
